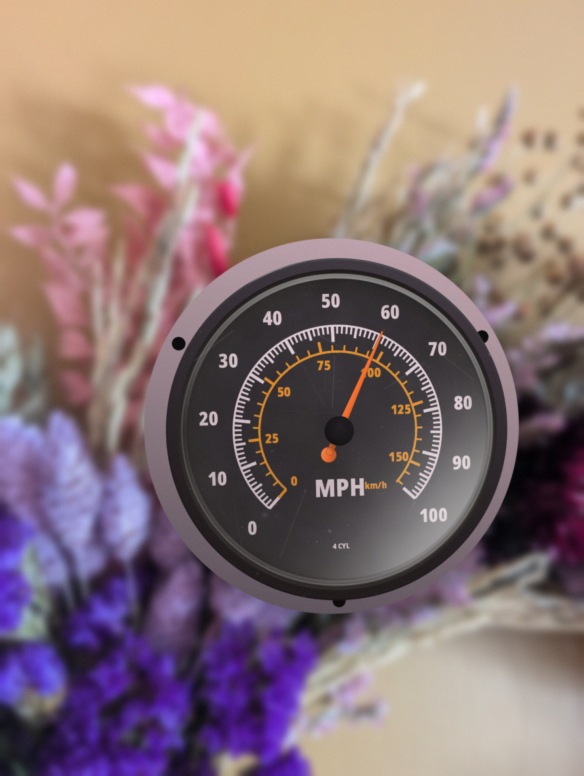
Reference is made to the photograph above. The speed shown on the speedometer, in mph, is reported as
60 mph
